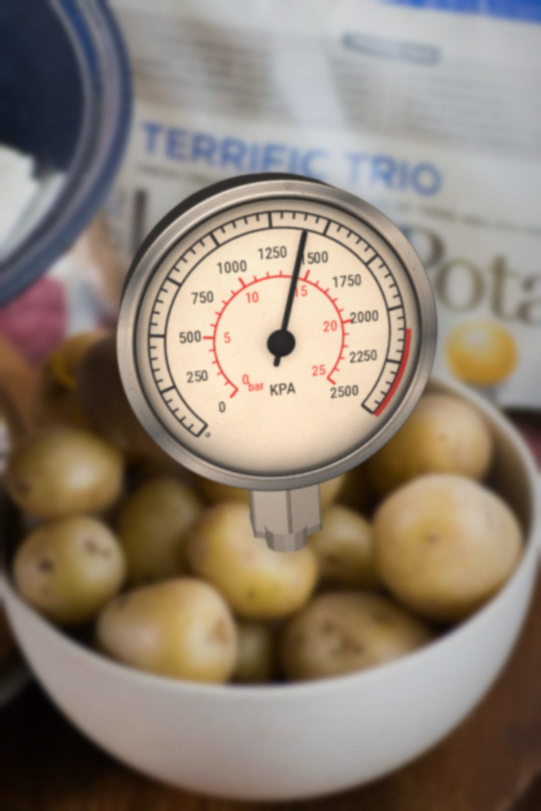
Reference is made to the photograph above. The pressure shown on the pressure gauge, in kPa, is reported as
1400 kPa
